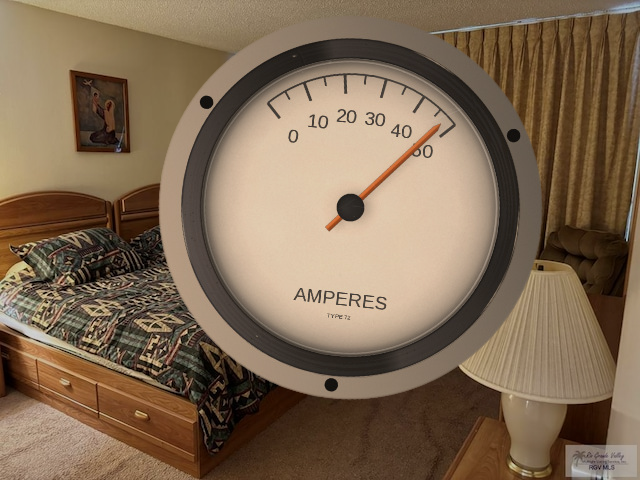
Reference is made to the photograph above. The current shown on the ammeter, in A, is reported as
47.5 A
